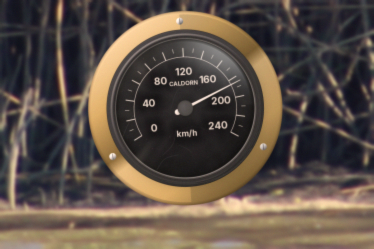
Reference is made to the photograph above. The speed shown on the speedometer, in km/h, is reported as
185 km/h
